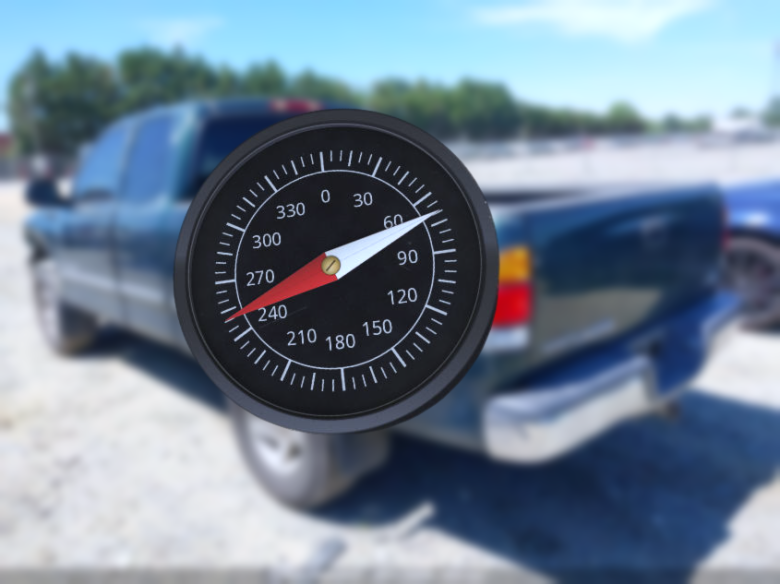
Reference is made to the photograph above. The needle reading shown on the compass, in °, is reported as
250 °
